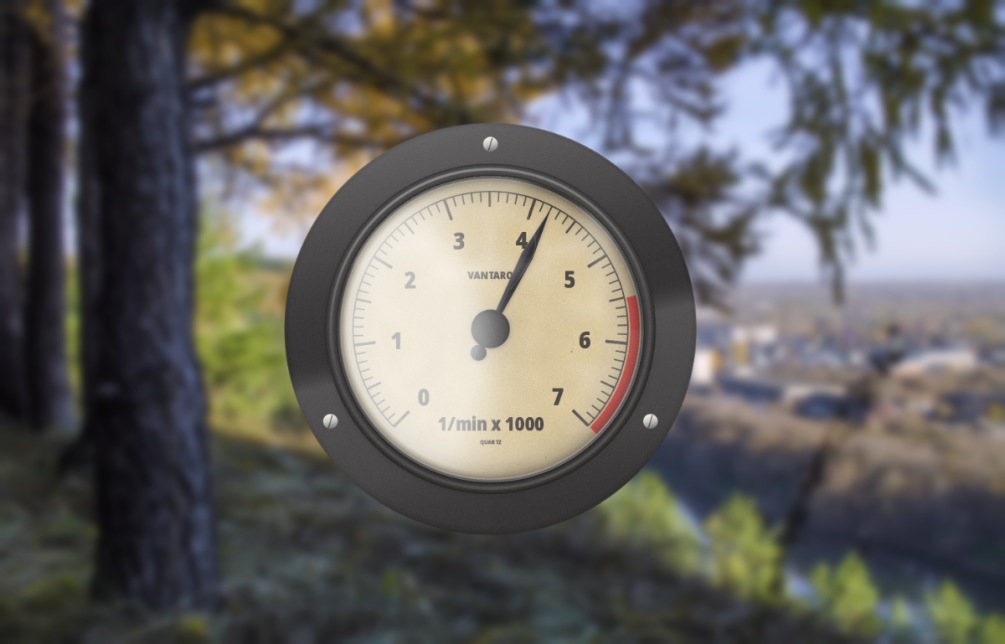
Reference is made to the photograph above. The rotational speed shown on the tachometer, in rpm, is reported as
4200 rpm
